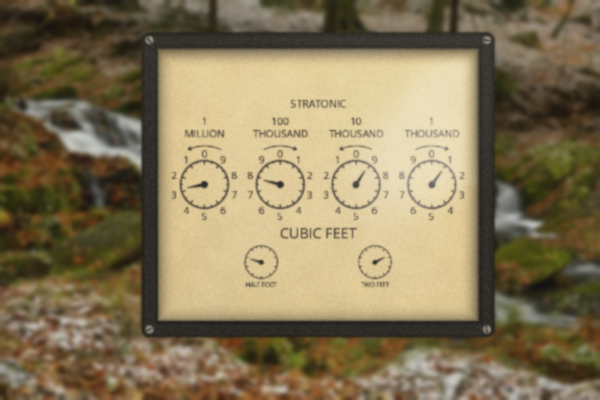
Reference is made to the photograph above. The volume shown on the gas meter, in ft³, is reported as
279100 ft³
